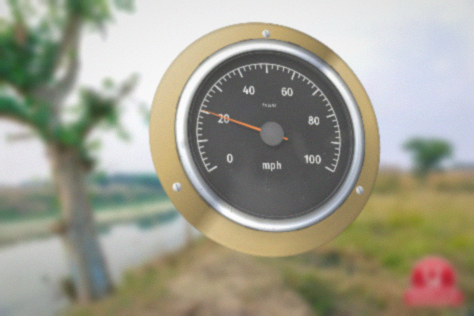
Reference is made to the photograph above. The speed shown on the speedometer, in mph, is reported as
20 mph
